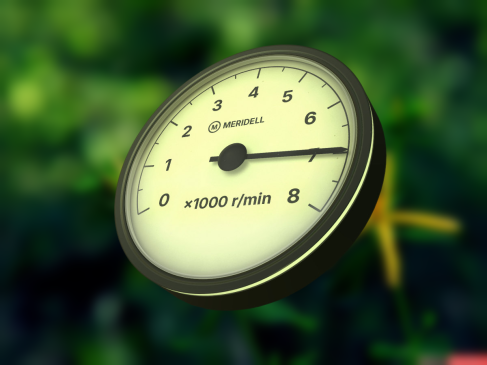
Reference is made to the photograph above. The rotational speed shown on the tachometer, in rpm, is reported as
7000 rpm
